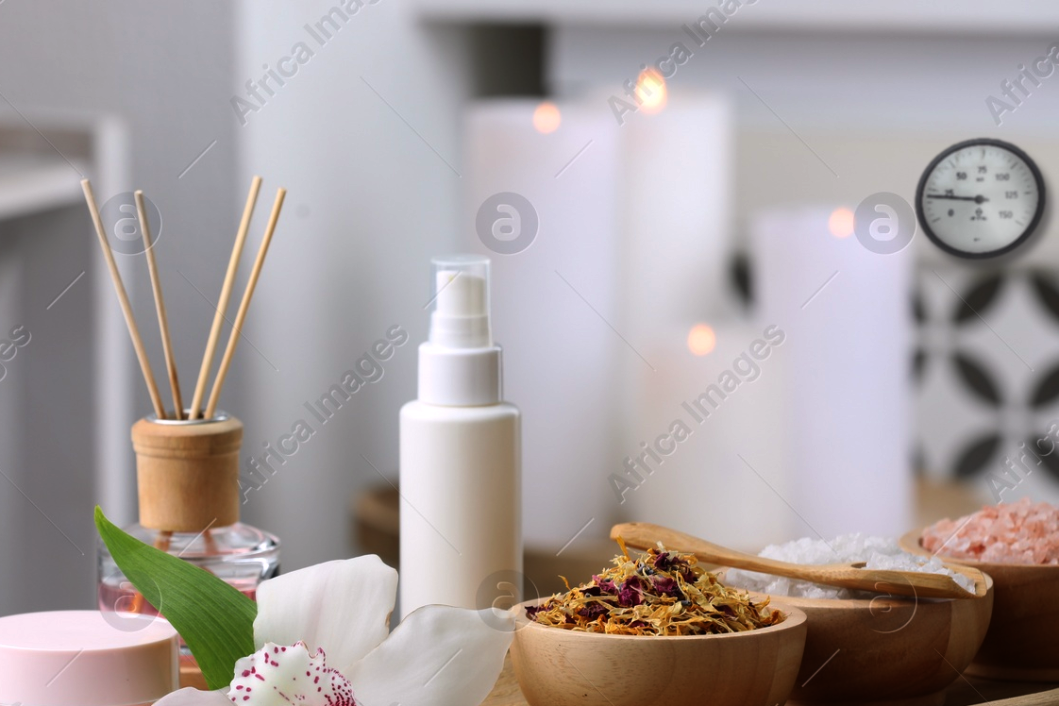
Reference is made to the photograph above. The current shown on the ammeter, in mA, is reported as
20 mA
